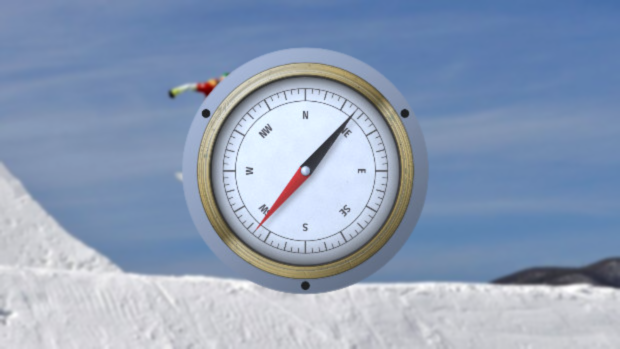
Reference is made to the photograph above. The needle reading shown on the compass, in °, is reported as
220 °
